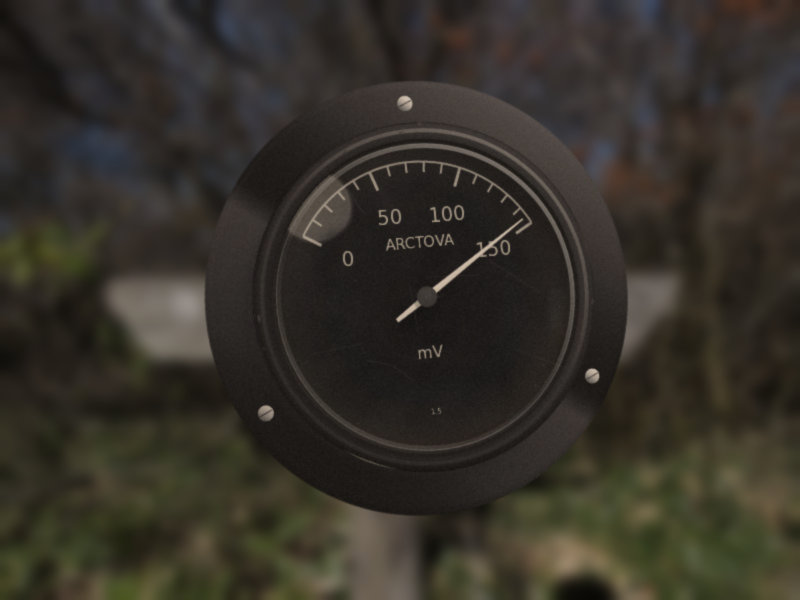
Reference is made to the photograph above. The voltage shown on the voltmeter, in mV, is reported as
145 mV
